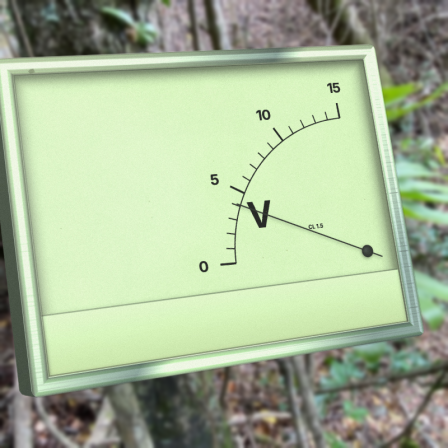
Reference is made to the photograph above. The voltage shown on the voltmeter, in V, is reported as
4 V
